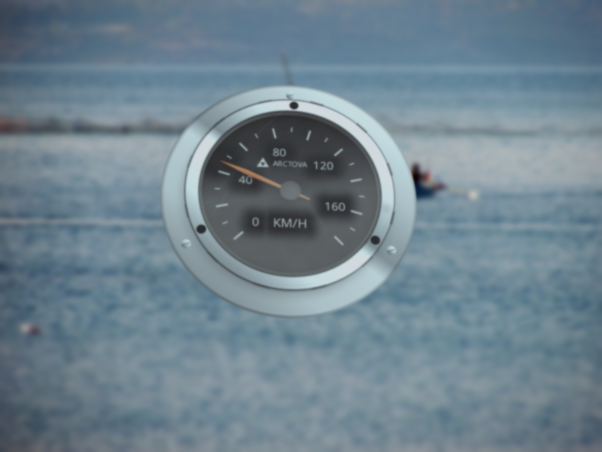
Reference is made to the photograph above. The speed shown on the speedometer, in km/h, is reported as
45 km/h
